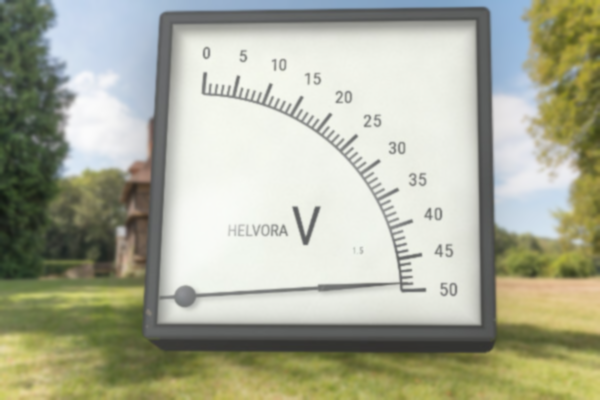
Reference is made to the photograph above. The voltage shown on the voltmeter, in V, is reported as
49 V
